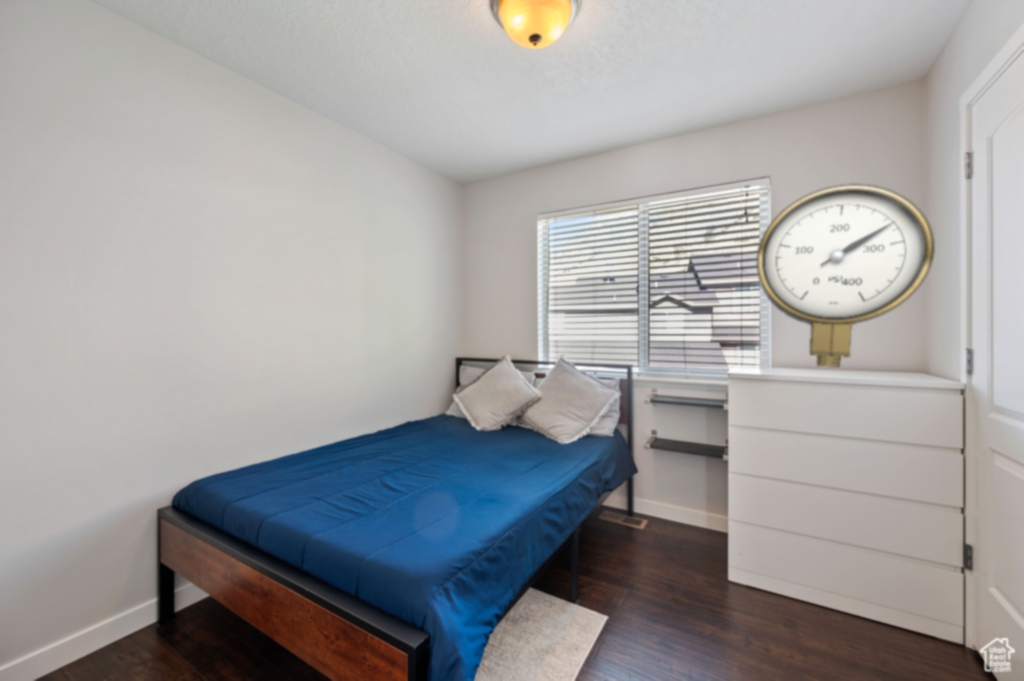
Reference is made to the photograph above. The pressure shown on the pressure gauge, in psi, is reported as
270 psi
